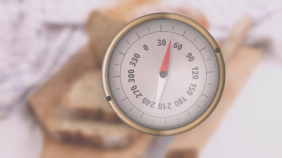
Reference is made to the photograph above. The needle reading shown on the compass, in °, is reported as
45 °
